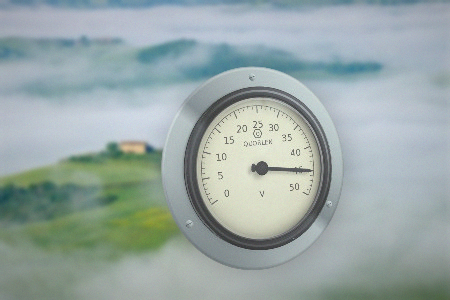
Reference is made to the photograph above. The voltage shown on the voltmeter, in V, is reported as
45 V
